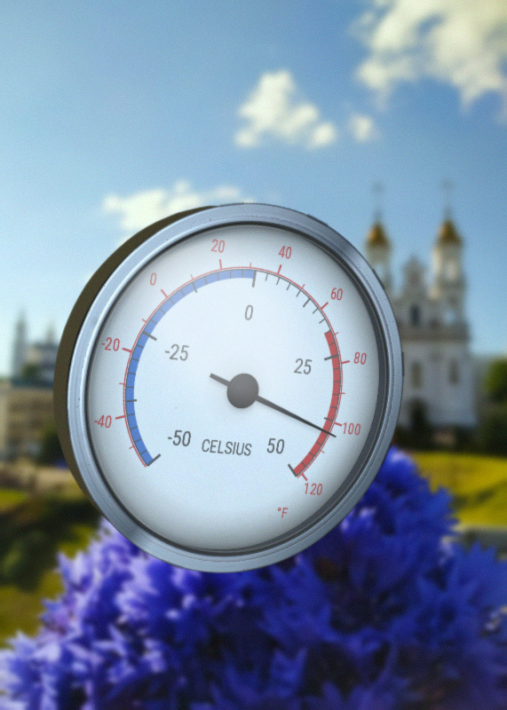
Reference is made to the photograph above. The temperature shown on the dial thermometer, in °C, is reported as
40 °C
